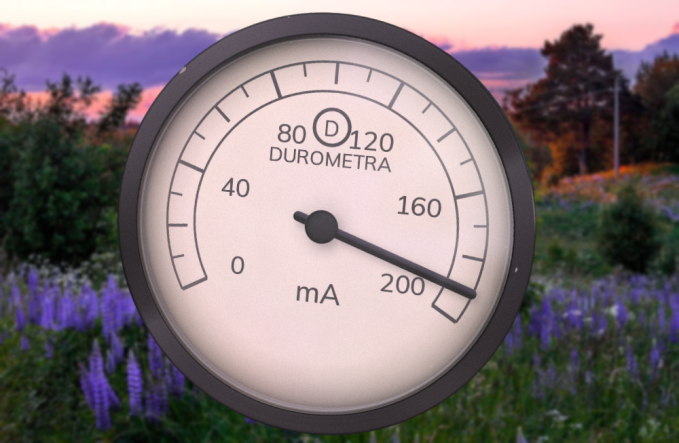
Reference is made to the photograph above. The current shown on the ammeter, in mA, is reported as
190 mA
